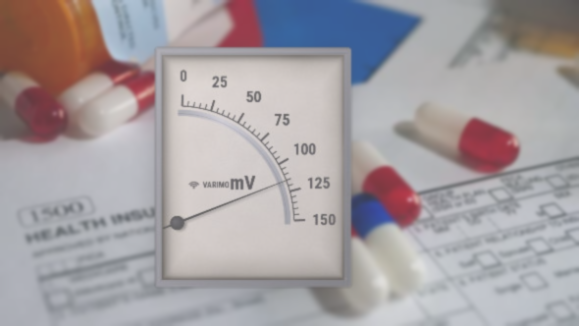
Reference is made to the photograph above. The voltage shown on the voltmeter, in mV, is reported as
115 mV
